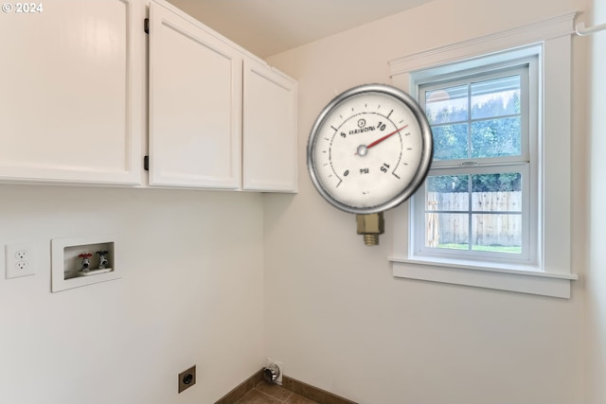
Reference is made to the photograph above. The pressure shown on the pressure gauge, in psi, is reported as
11.5 psi
